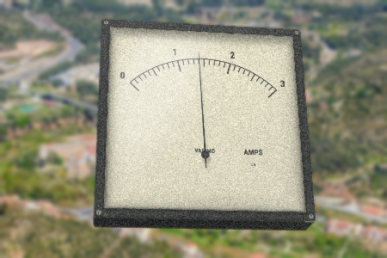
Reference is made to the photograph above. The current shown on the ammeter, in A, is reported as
1.4 A
